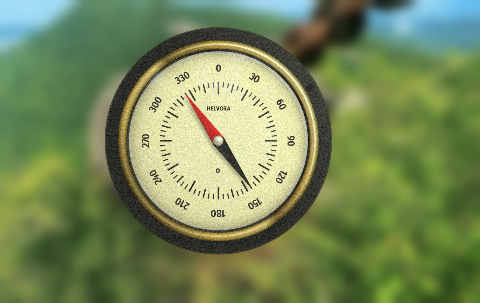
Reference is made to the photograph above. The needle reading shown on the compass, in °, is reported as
325 °
